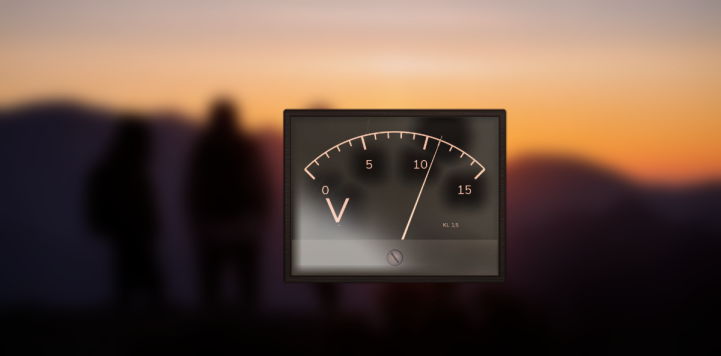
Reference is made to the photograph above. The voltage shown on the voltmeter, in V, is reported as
11 V
